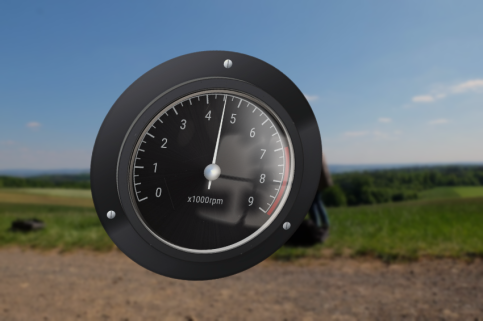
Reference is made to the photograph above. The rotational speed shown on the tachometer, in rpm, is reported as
4500 rpm
